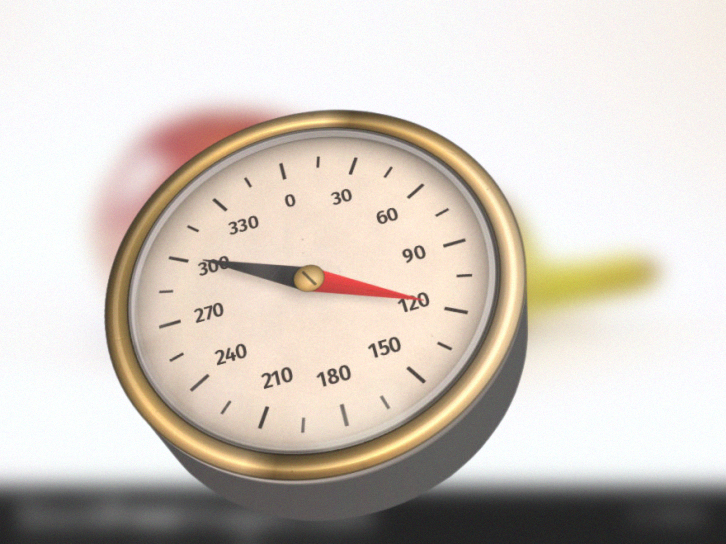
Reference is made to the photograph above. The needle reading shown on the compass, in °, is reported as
120 °
